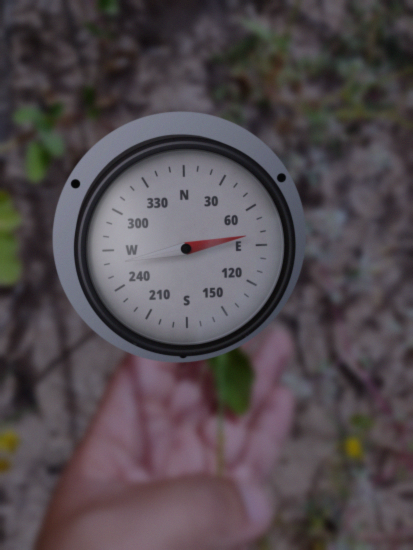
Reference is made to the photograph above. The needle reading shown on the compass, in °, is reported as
80 °
